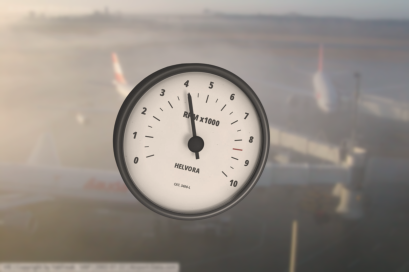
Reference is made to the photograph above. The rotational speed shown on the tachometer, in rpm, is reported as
4000 rpm
